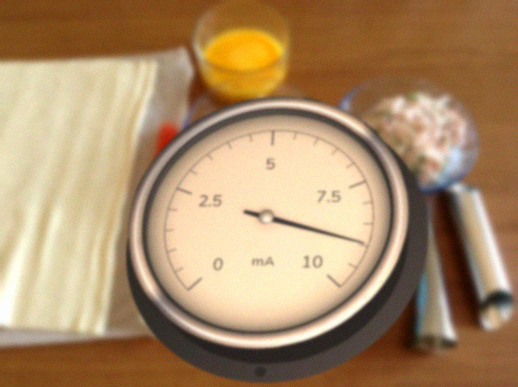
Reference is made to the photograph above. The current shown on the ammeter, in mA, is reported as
9 mA
